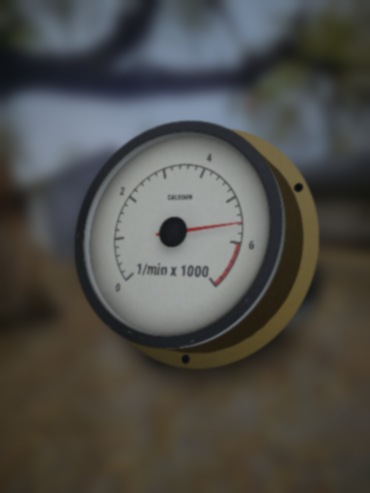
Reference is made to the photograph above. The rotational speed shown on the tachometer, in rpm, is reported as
5600 rpm
